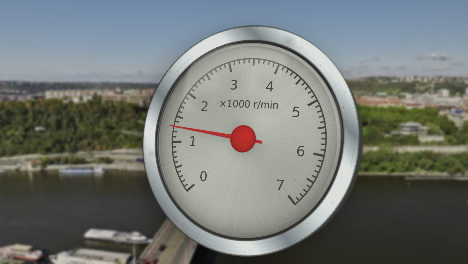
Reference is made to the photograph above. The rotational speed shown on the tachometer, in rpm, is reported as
1300 rpm
